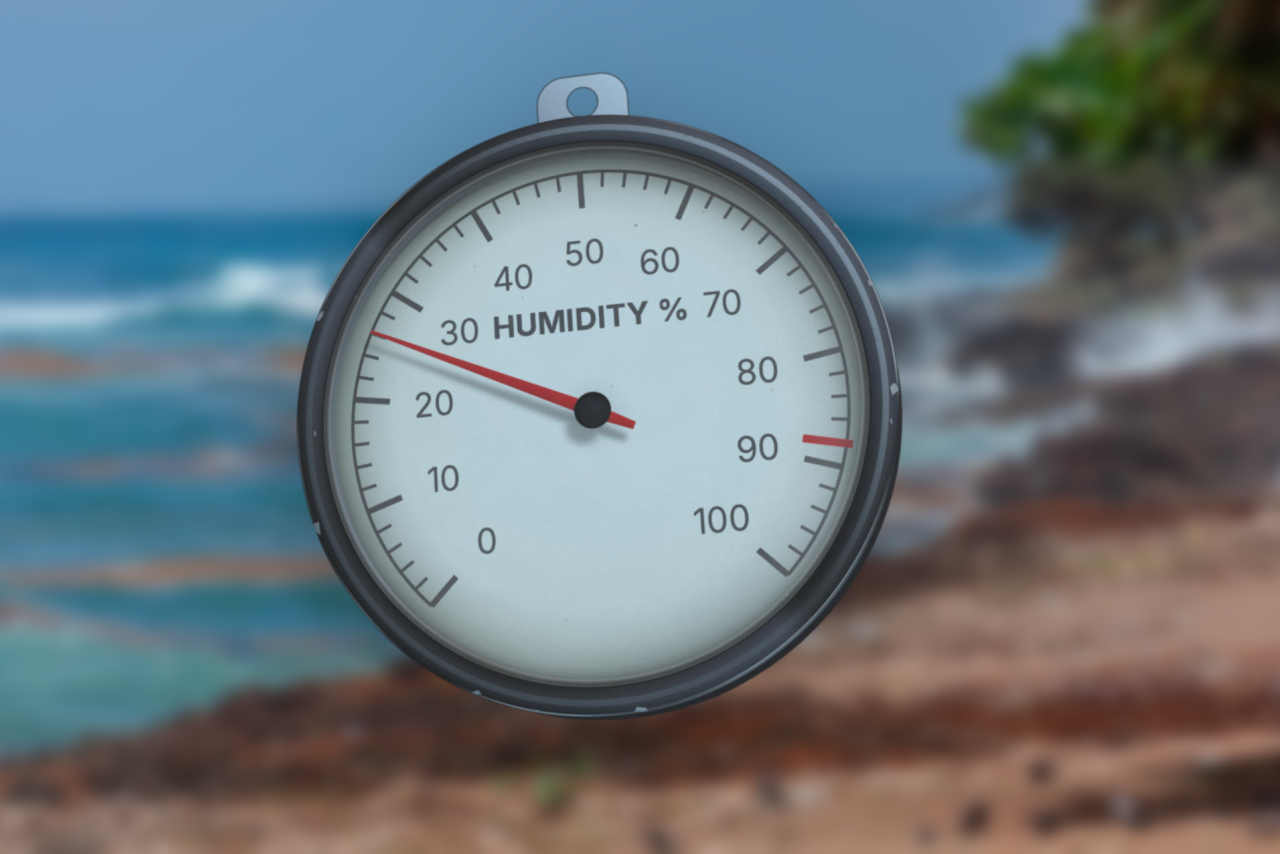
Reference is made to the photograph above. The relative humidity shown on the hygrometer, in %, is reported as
26 %
